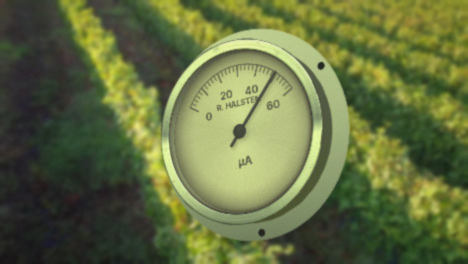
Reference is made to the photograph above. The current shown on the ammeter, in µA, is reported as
50 µA
